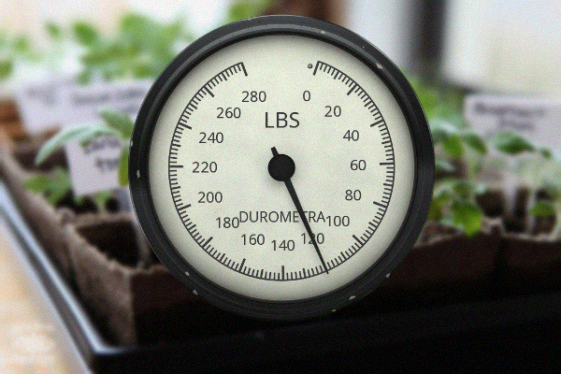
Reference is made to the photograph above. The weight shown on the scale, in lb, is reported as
120 lb
